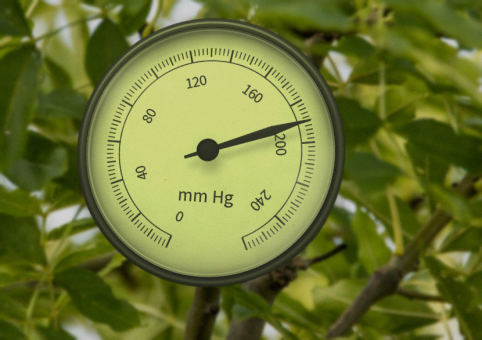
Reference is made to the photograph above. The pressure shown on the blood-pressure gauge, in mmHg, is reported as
190 mmHg
